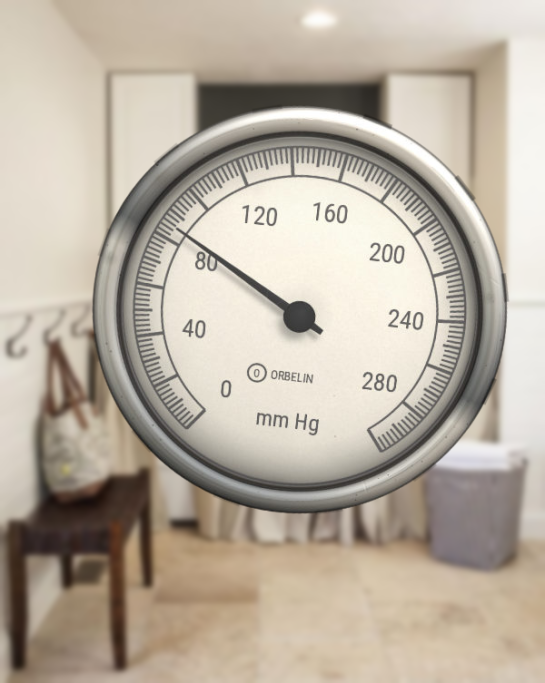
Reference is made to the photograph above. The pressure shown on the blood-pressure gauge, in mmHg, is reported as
86 mmHg
